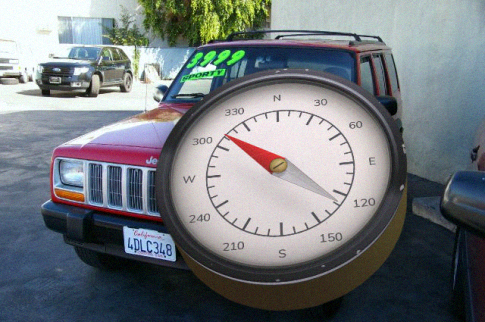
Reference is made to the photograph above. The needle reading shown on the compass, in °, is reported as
310 °
